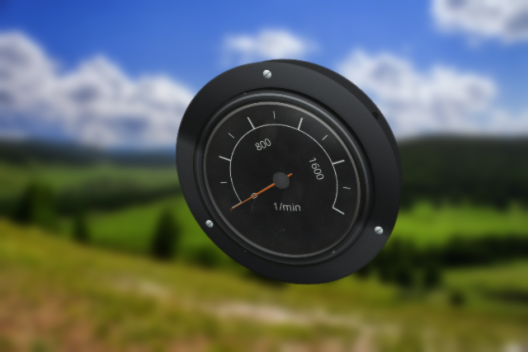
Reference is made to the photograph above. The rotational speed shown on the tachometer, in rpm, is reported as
0 rpm
